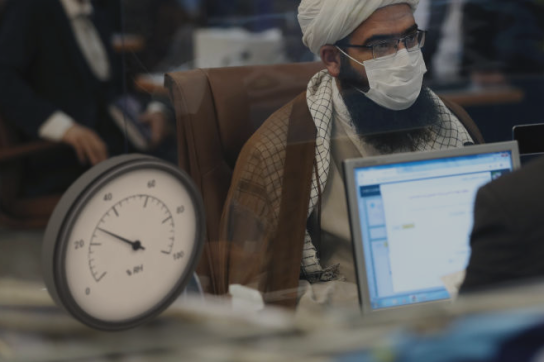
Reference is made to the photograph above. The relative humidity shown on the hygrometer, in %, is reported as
28 %
